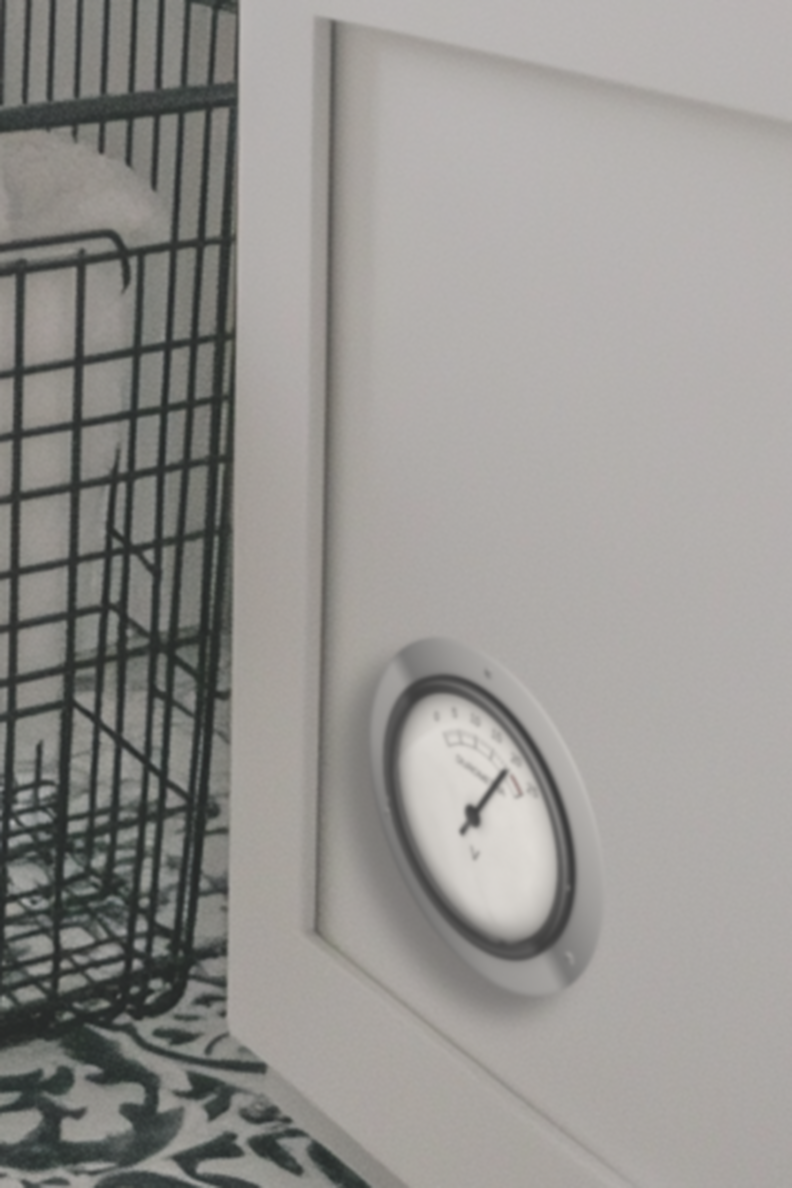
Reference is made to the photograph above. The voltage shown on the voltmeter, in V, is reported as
20 V
